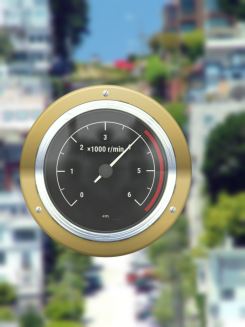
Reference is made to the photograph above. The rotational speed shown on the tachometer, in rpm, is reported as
4000 rpm
